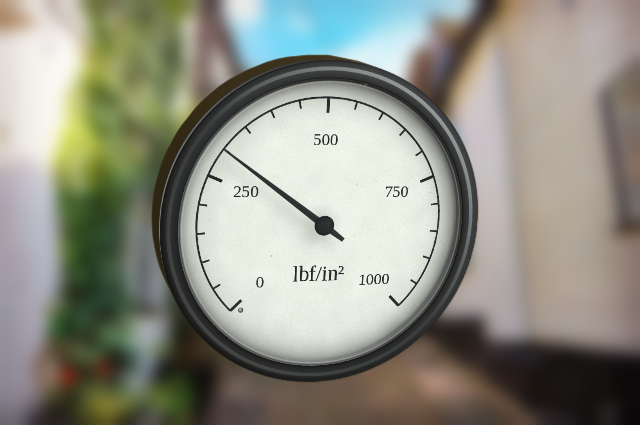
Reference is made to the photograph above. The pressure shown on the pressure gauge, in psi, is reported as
300 psi
